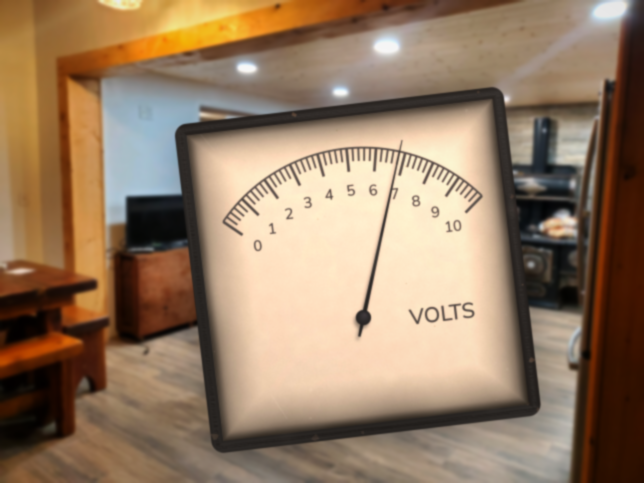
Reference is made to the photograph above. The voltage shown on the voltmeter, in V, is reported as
6.8 V
